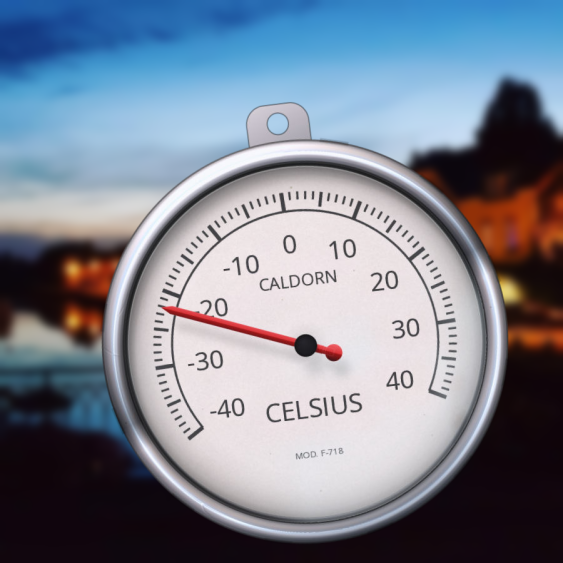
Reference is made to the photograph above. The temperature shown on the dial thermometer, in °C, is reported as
-22 °C
